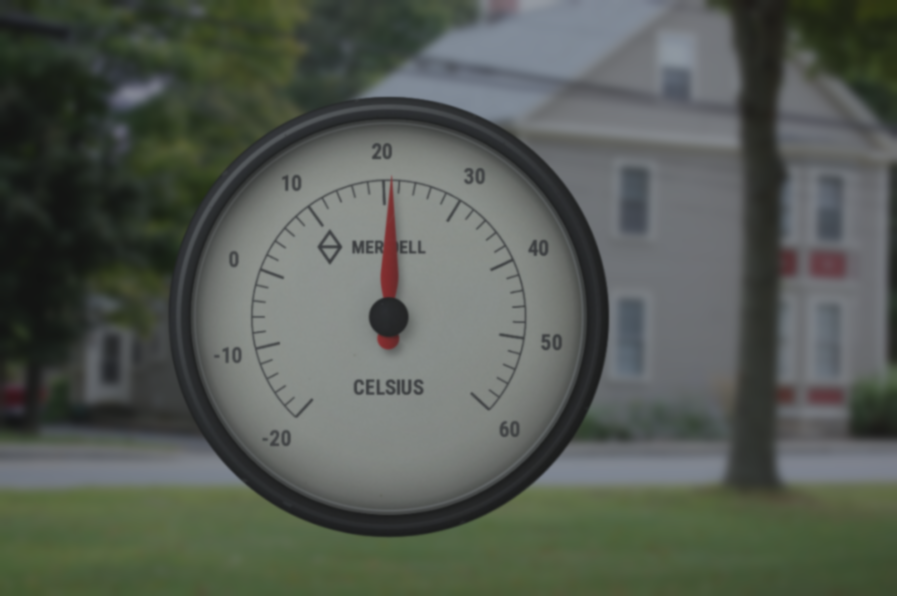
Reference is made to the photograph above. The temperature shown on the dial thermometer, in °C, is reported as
21 °C
